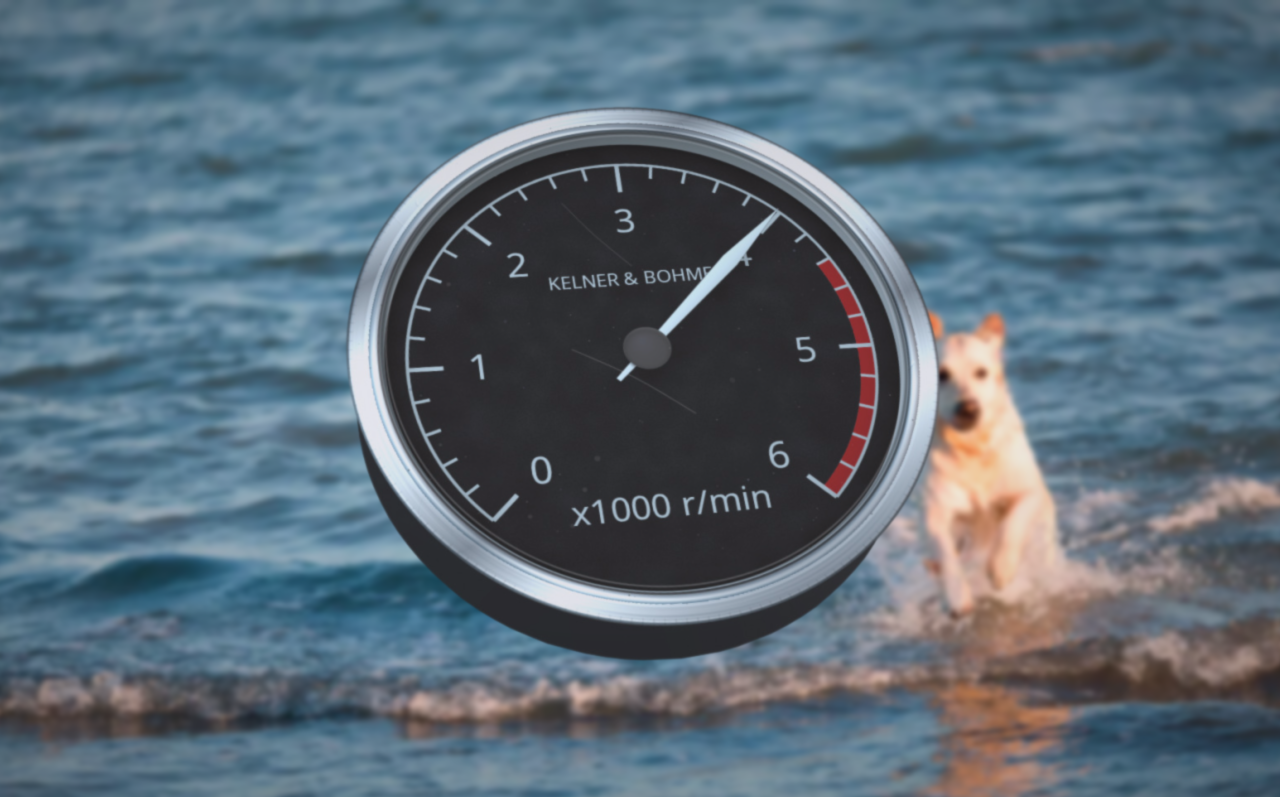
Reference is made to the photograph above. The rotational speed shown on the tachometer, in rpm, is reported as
4000 rpm
